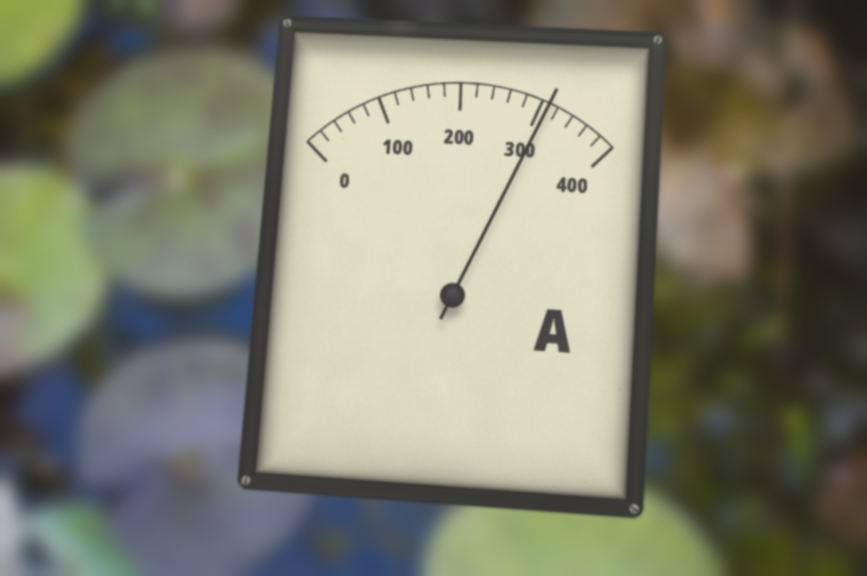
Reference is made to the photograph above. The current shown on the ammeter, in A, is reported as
310 A
